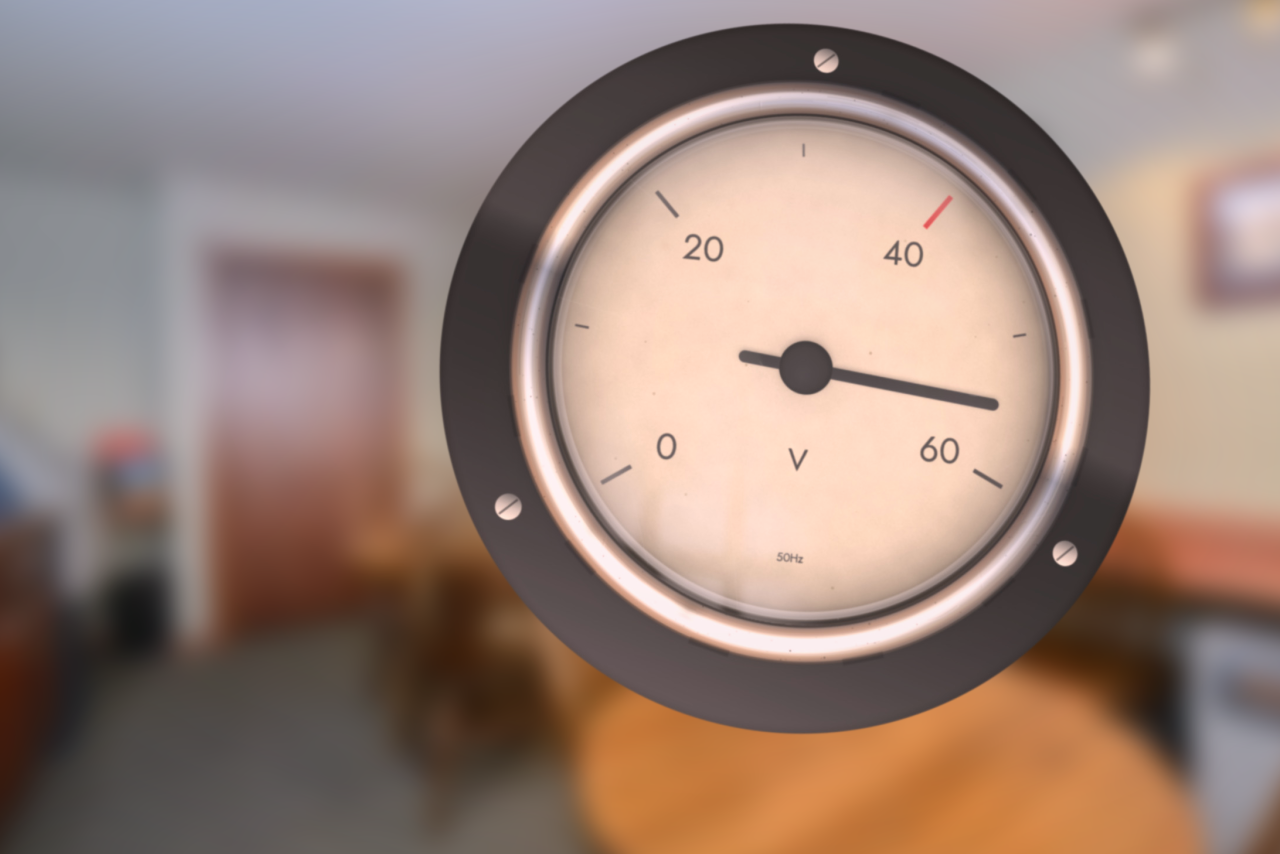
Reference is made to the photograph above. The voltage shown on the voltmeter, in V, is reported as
55 V
